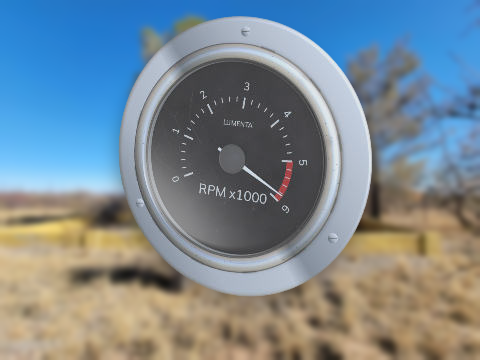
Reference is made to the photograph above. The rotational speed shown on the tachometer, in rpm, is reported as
5800 rpm
